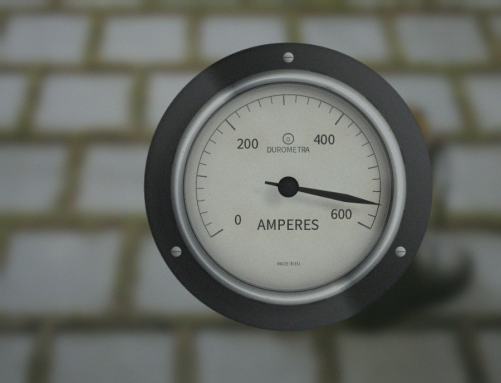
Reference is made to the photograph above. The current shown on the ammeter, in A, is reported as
560 A
